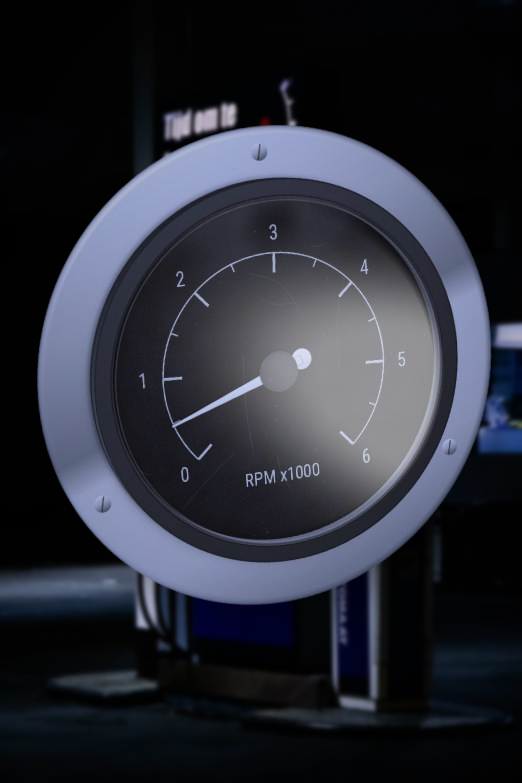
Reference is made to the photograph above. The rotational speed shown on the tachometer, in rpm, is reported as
500 rpm
